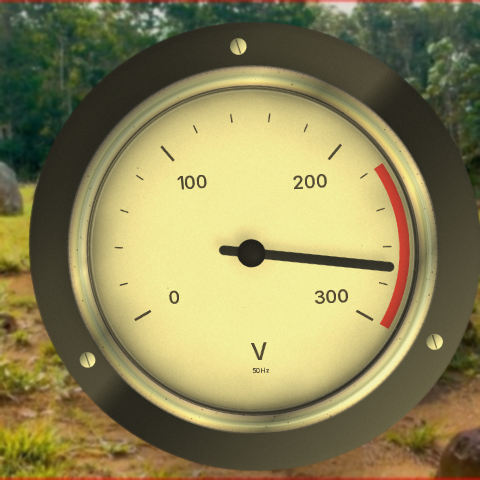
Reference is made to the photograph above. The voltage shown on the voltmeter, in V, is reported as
270 V
